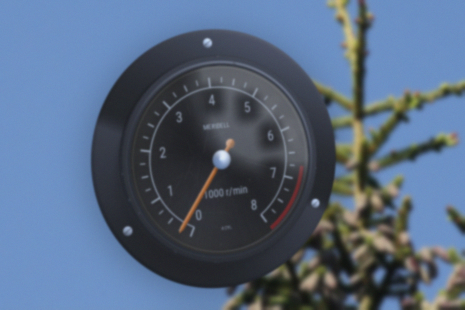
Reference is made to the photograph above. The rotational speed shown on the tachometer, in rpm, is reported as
250 rpm
